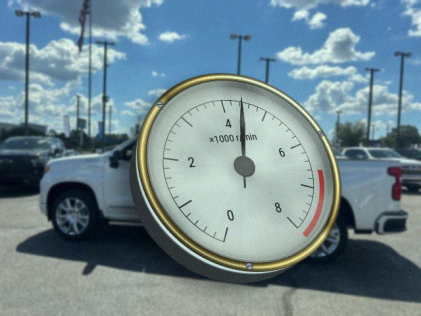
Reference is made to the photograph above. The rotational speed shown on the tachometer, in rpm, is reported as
4400 rpm
